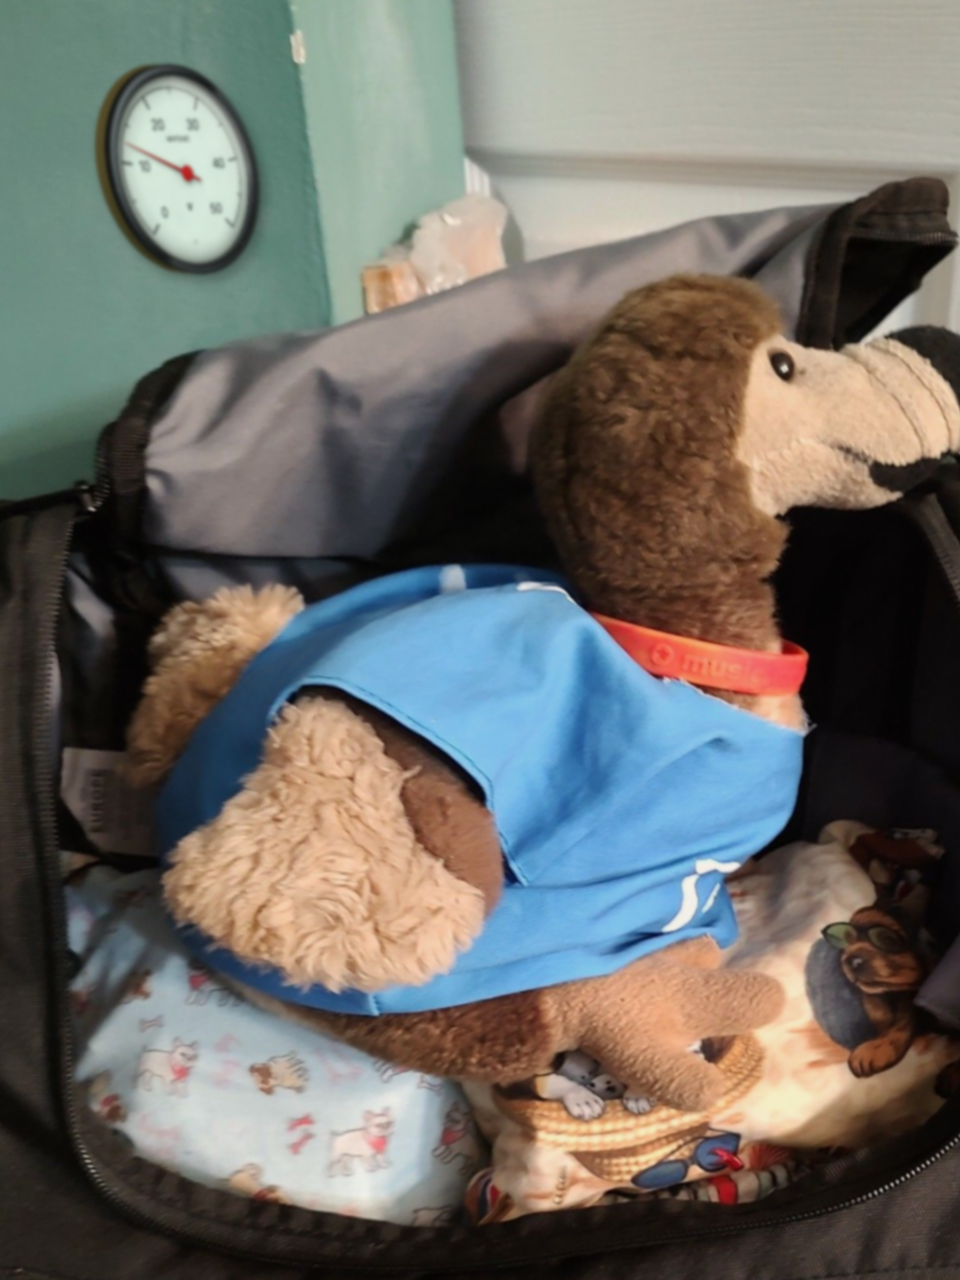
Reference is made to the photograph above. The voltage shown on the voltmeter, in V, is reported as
12.5 V
